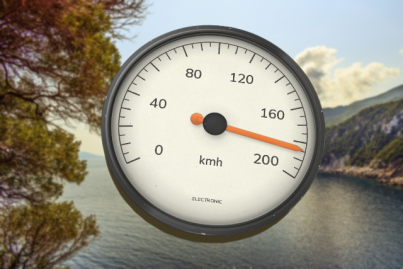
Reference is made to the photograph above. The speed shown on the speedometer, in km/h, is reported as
185 km/h
